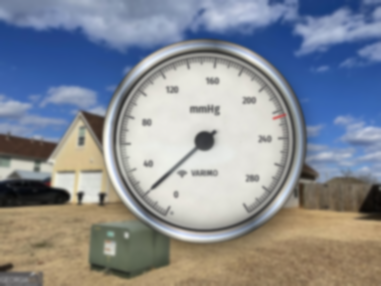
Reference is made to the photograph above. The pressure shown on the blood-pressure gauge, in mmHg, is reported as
20 mmHg
